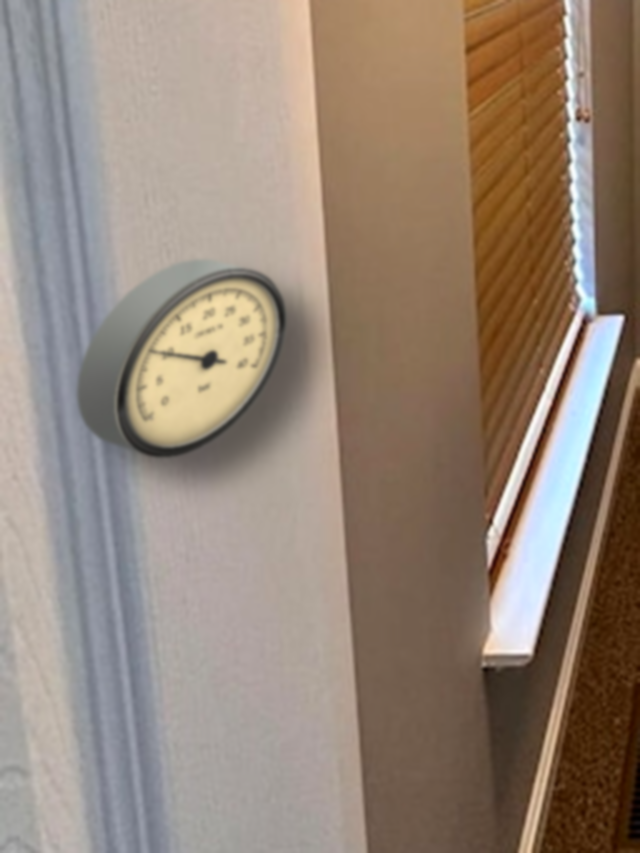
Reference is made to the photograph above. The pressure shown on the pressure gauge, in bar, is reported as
10 bar
